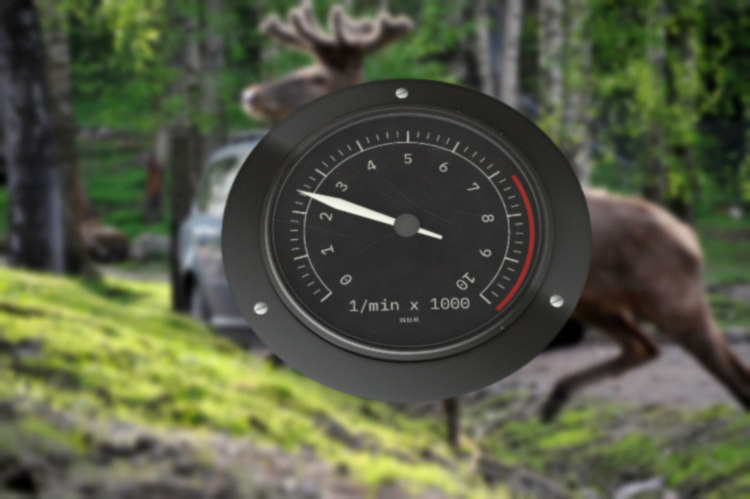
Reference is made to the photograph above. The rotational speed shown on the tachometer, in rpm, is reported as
2400 rpm
